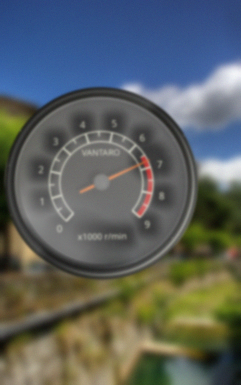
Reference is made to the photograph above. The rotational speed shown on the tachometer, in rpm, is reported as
6750 rpm
